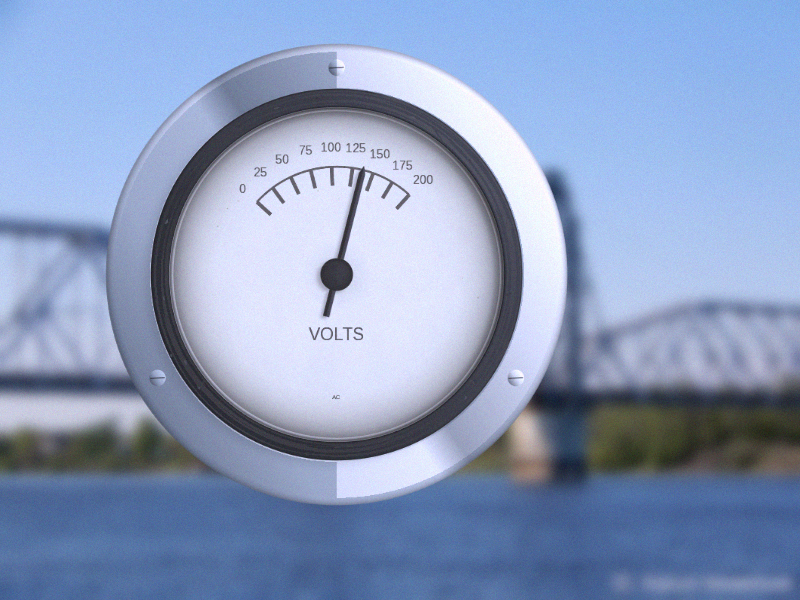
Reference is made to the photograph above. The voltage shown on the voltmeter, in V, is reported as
137.5 V
